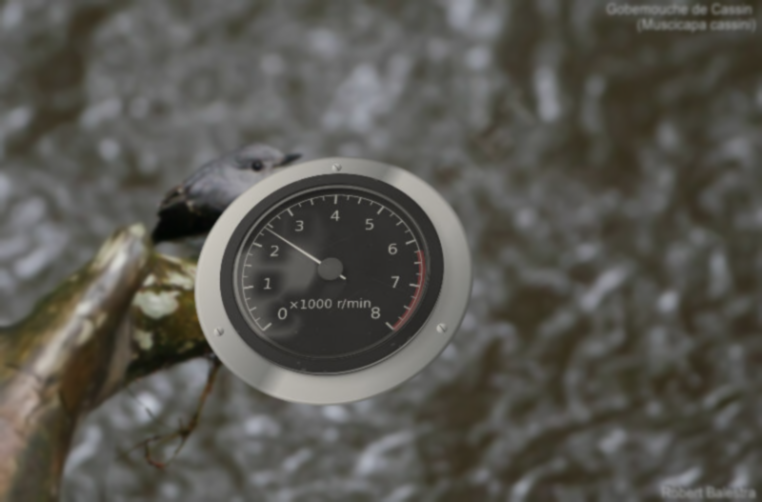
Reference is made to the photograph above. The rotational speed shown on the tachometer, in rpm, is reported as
2375 rpm
